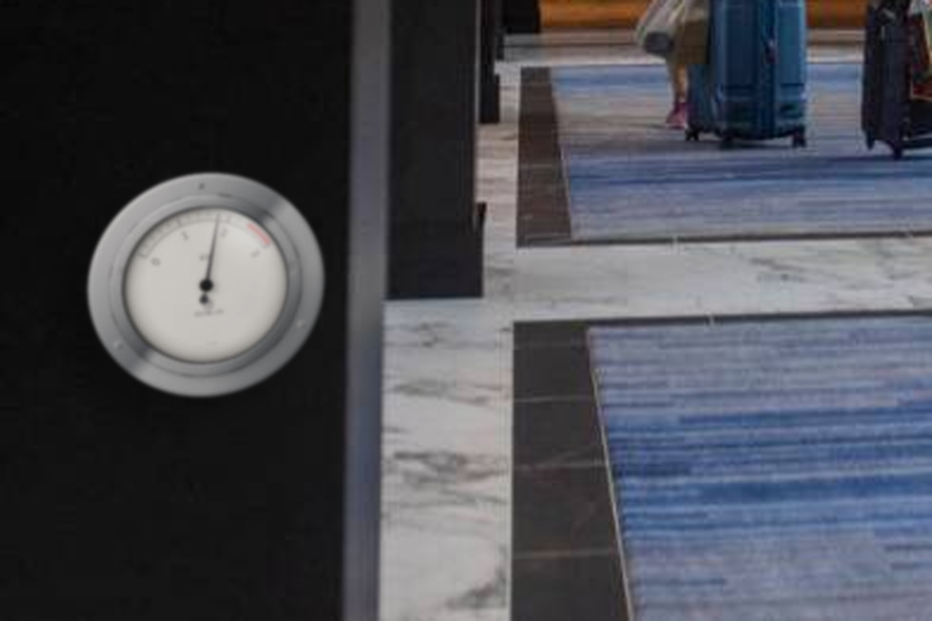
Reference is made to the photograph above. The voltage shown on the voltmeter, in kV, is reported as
1.8 kV
